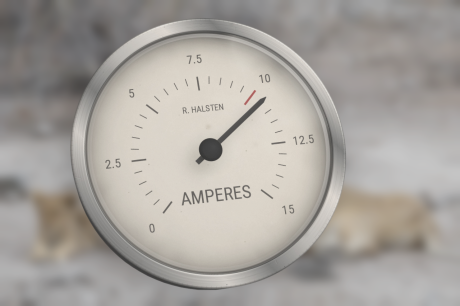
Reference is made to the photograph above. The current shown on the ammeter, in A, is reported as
10.5 A
